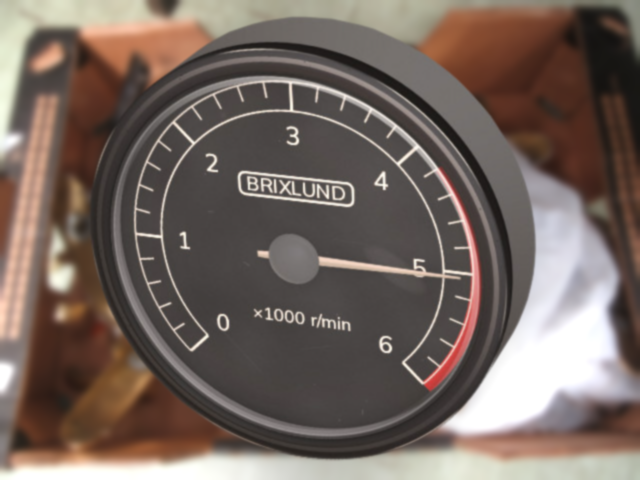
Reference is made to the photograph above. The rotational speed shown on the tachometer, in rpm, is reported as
5000 rpm
